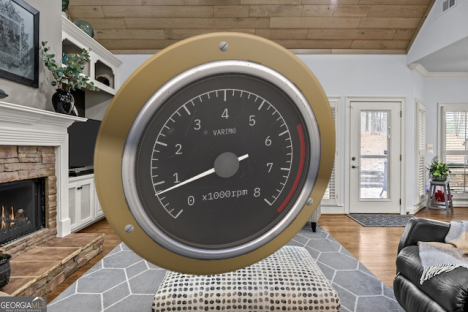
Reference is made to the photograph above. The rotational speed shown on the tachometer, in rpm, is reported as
800 rpm
